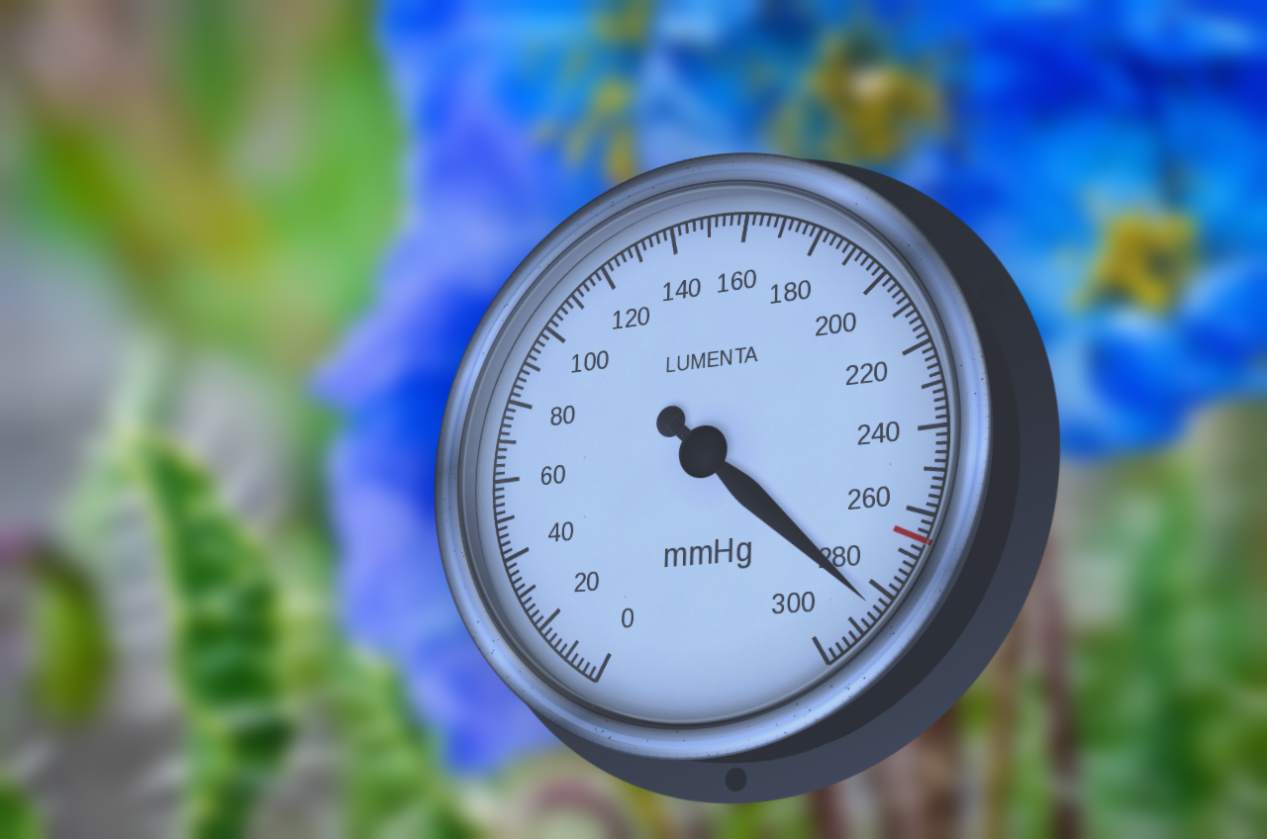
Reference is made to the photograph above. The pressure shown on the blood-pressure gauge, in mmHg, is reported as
284 mmHg
